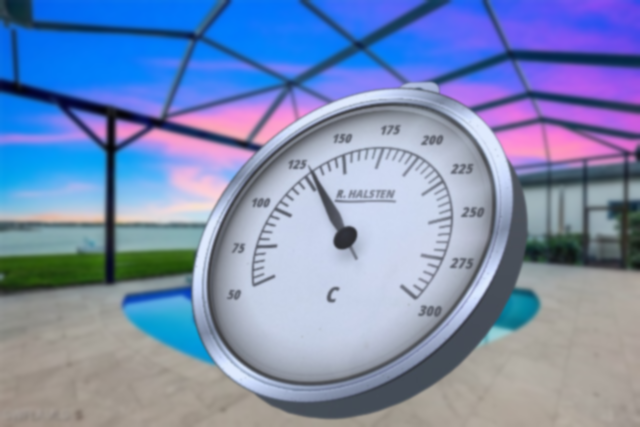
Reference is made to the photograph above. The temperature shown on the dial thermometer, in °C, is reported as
130 °C
